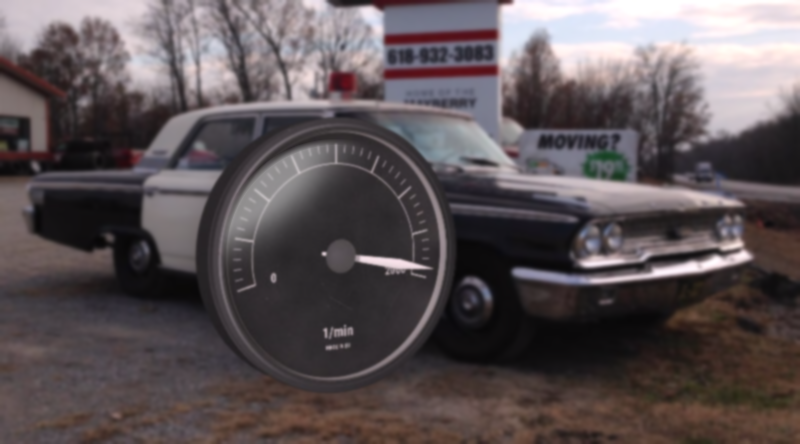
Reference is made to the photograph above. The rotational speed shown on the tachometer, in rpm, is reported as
1950 rpm
